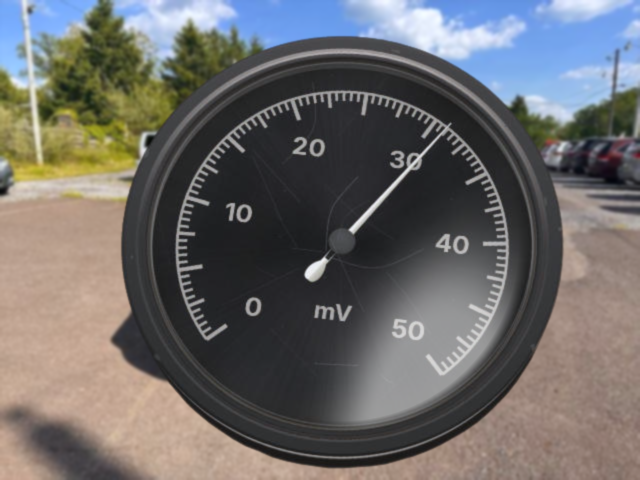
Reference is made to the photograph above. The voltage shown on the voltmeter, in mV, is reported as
31 mV
